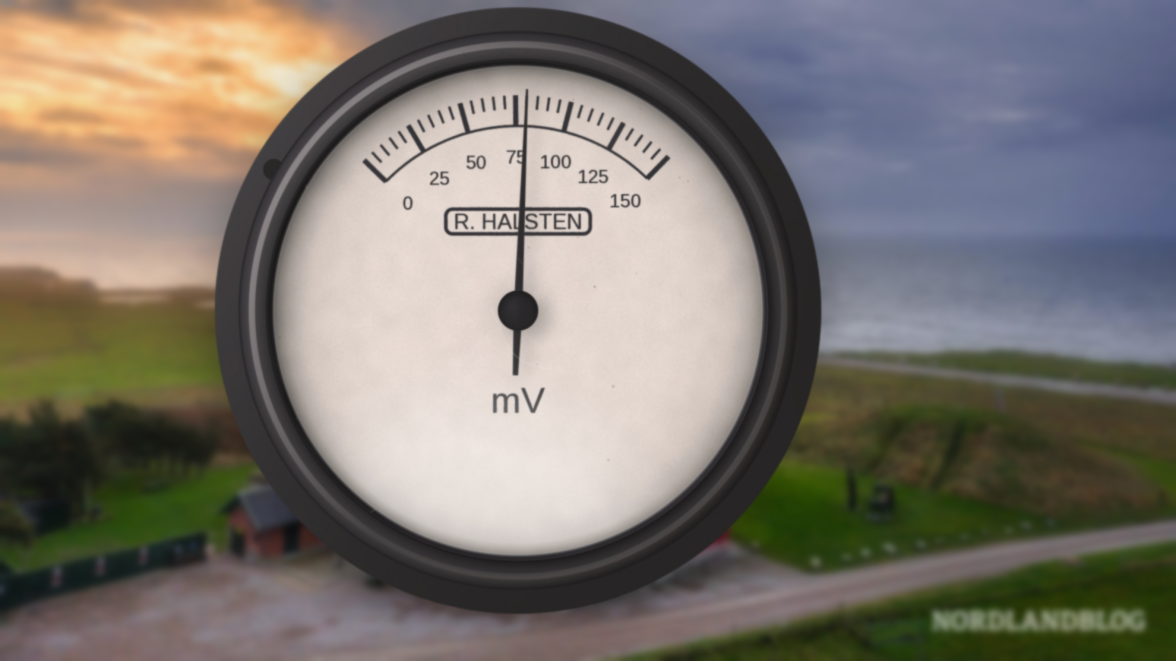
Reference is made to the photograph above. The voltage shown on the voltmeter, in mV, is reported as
80 mV
